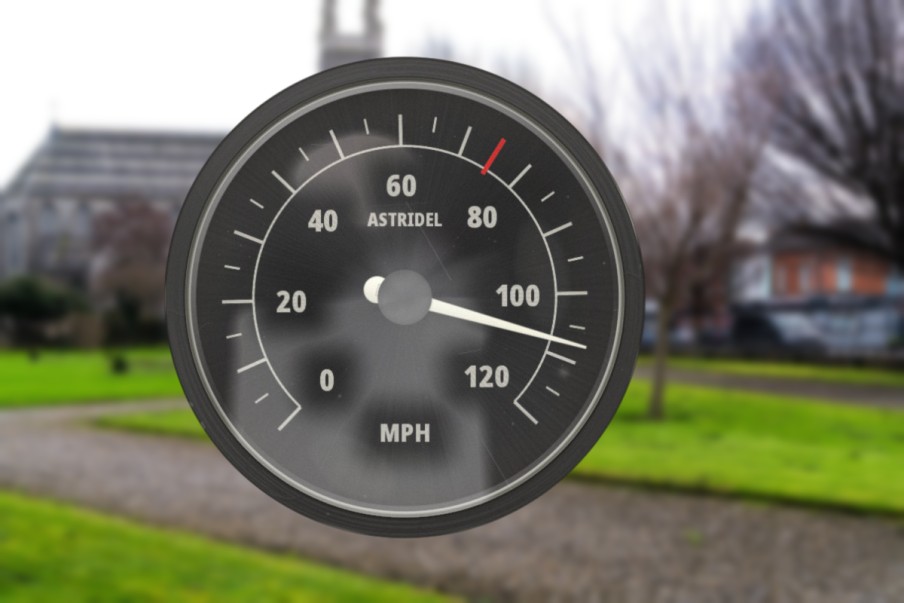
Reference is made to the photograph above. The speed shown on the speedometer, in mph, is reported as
107.5 mph
